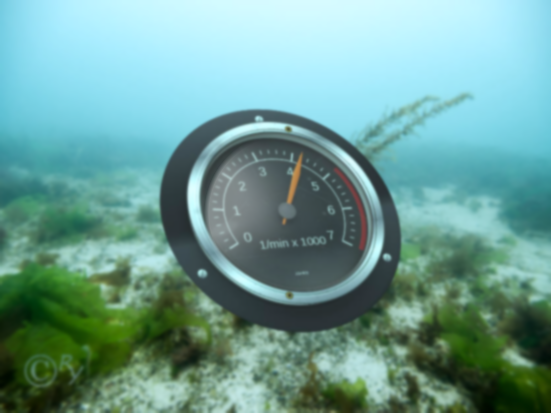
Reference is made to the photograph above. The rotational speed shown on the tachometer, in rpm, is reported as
4200 rpm
